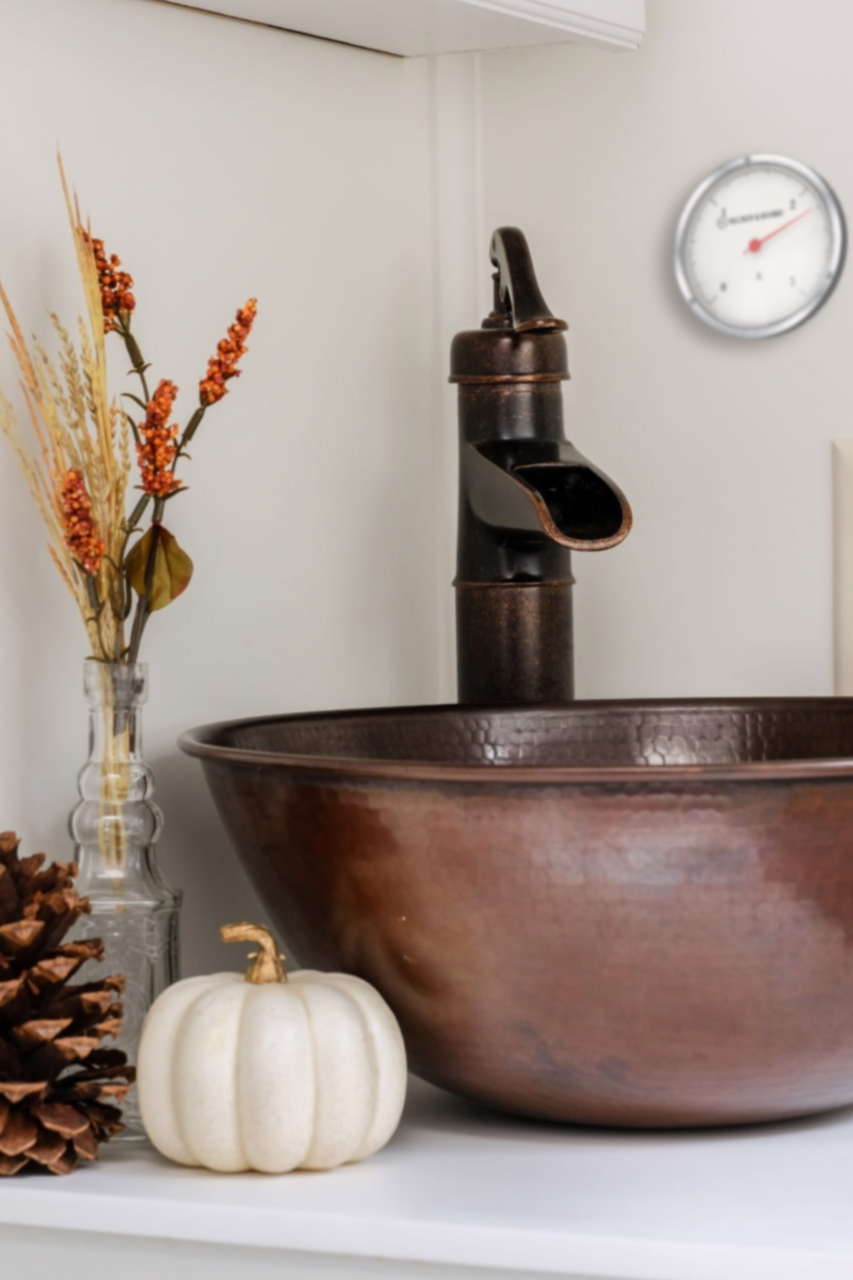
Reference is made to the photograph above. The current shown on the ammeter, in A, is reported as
2.2 A
